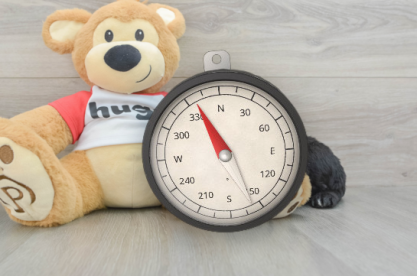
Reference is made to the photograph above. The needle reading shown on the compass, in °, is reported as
337.5 °
